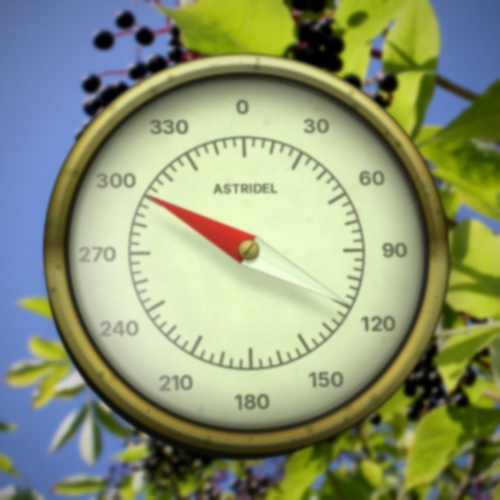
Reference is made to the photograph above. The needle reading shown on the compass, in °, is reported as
300 °
